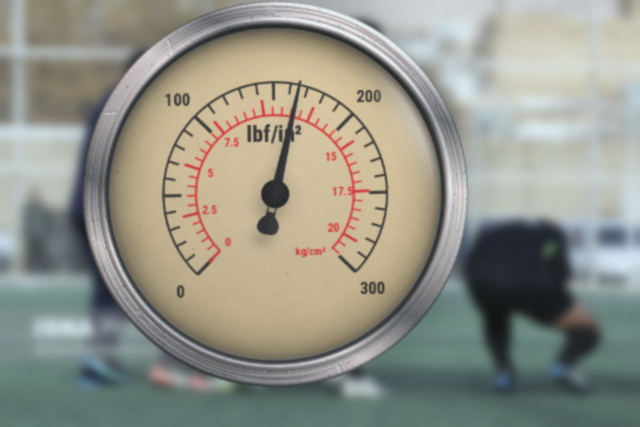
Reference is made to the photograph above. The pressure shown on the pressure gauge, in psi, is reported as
165 psi
